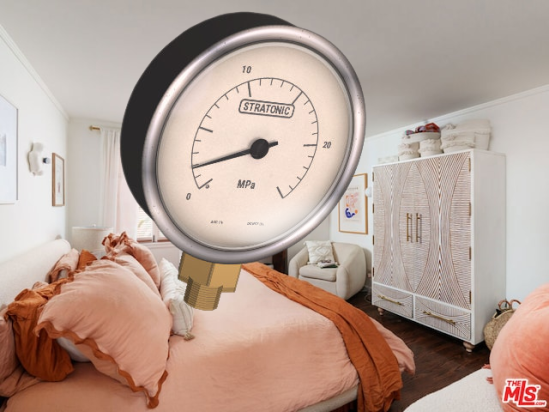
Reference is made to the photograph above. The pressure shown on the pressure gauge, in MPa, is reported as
2 MPa
